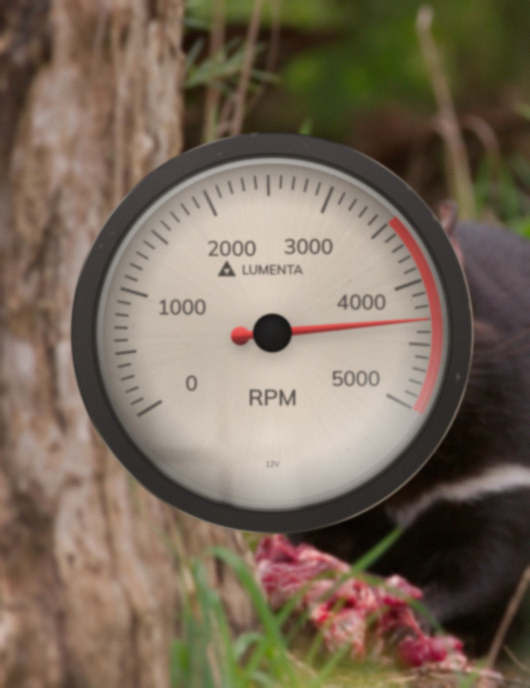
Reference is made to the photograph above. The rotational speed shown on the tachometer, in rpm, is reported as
4300 rpm
